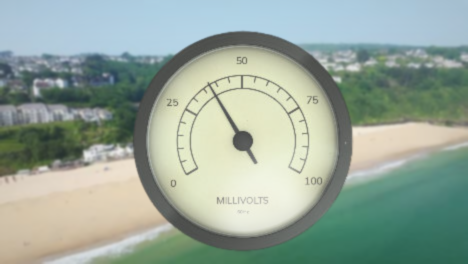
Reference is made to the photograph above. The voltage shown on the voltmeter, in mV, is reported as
37.5 mV
